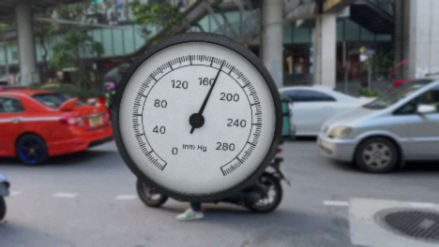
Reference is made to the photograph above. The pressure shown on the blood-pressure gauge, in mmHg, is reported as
170 mmHg
